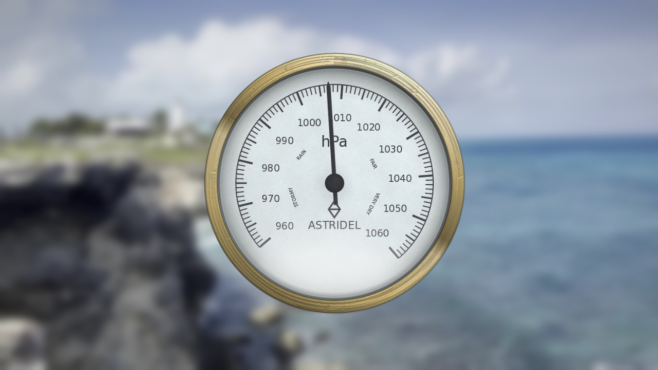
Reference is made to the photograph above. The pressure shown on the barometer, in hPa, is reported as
1007 hPa
